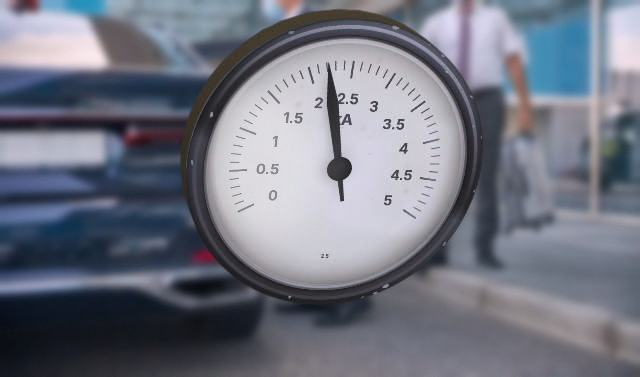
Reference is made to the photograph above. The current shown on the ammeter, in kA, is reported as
2.2 kA
